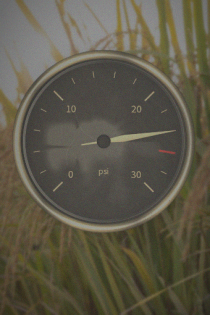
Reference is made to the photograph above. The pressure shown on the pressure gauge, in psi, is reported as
24 psi
